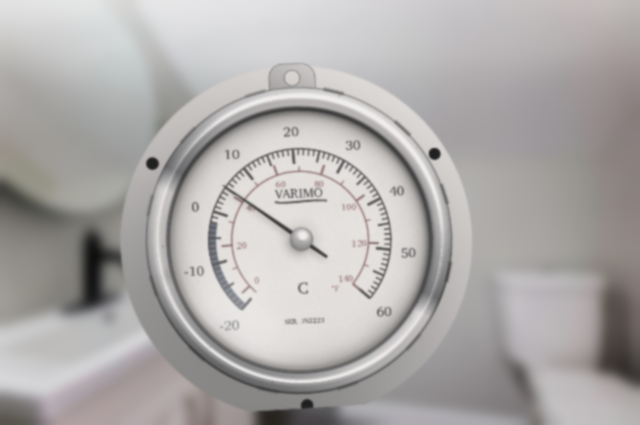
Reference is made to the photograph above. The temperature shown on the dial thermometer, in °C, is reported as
5 °C
